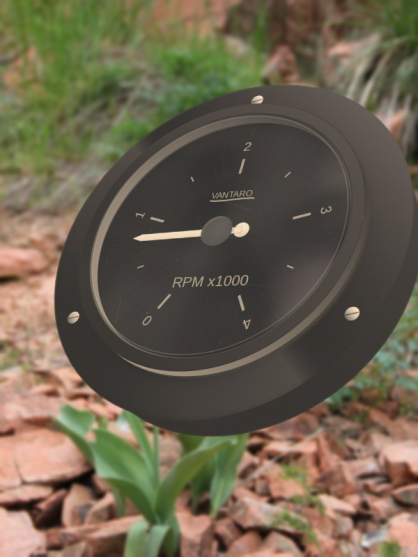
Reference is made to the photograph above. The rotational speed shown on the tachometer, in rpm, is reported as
750 rpm
